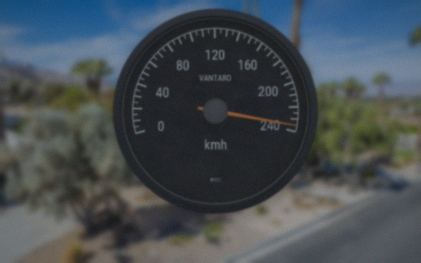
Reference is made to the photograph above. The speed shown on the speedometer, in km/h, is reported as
235 km/h
